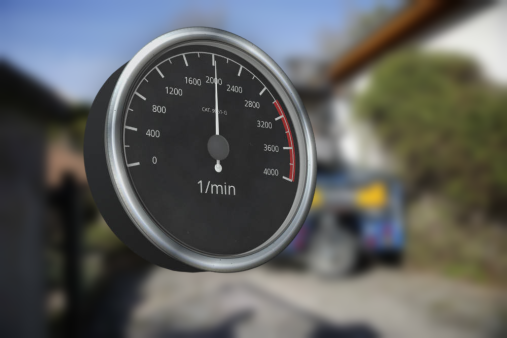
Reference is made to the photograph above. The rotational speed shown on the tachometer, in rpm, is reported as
2000 rpm
